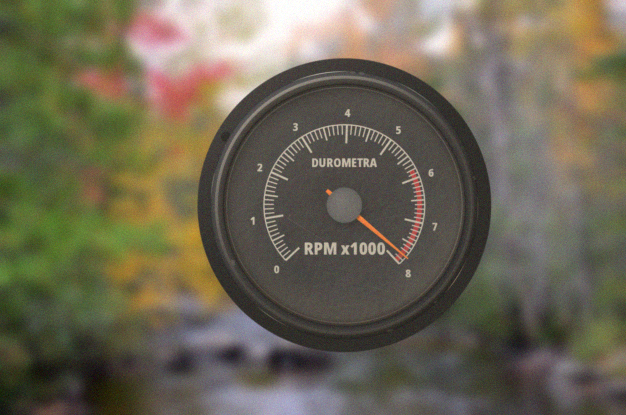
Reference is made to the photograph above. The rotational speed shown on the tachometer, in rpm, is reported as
7800 rpm
